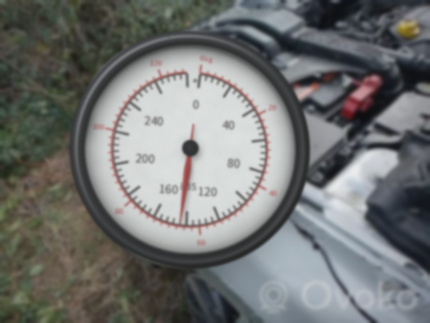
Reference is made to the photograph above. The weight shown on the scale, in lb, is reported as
144 lb
